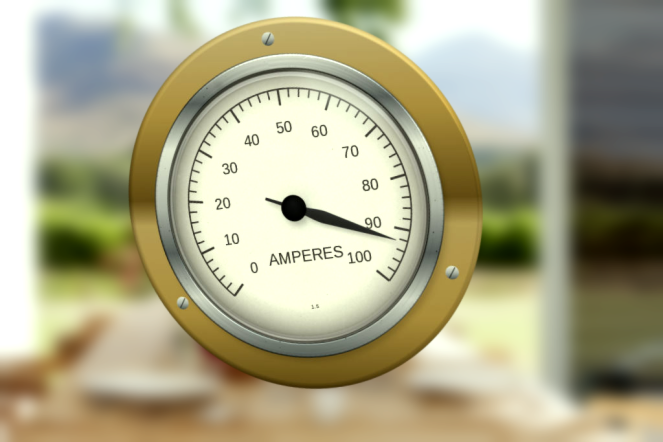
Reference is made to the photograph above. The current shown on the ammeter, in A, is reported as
92 A
